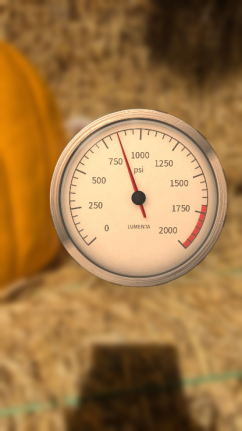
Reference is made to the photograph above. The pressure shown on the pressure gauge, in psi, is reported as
850 psi
